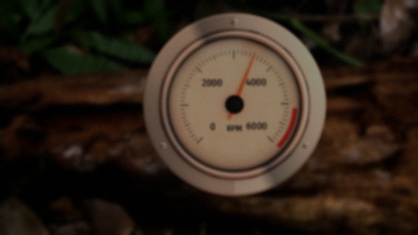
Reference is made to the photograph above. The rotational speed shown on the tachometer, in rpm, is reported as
3500 rpm
